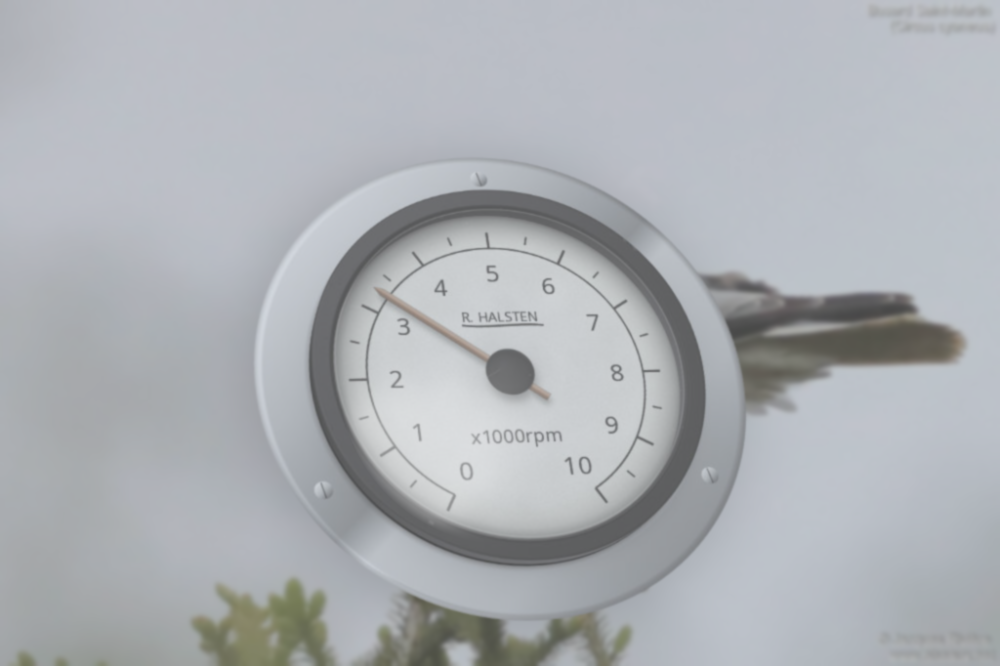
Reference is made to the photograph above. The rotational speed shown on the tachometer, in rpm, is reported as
3250 rpm
